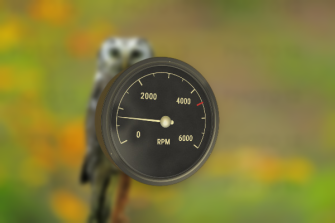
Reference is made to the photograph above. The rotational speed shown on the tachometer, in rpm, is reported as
750 rpm
